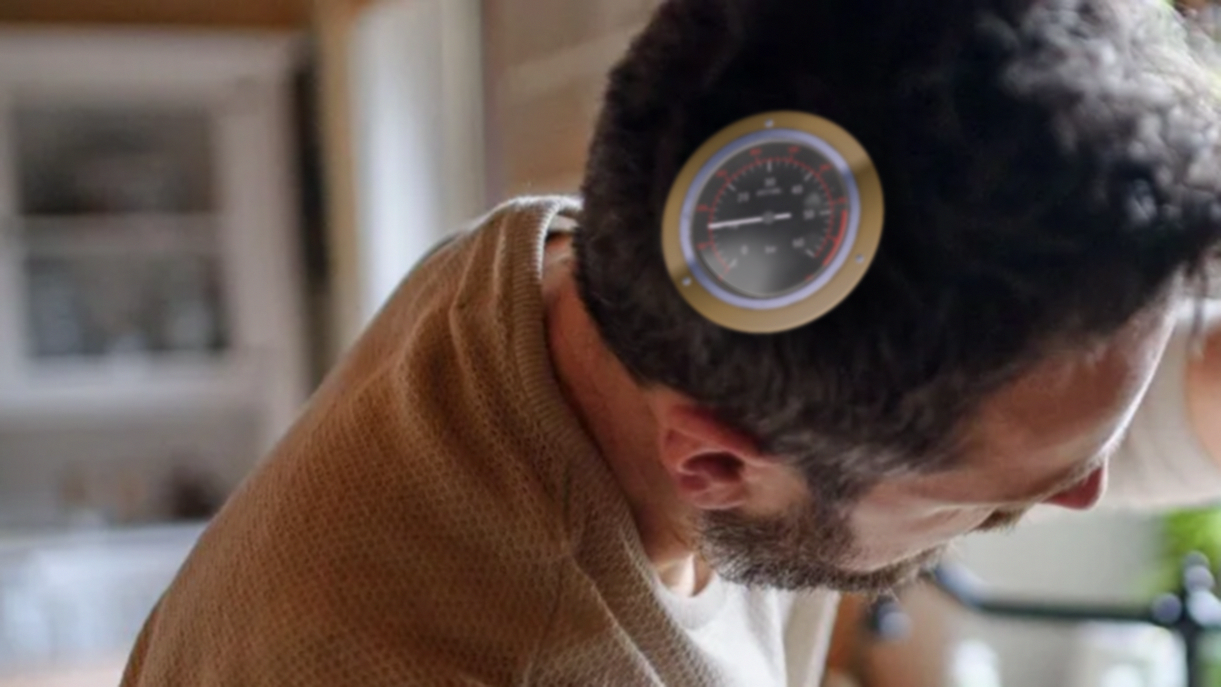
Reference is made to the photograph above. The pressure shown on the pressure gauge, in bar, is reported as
10 bar
